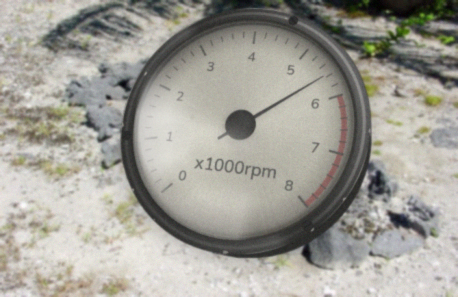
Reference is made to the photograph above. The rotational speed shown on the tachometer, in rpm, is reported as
5600 rpm
